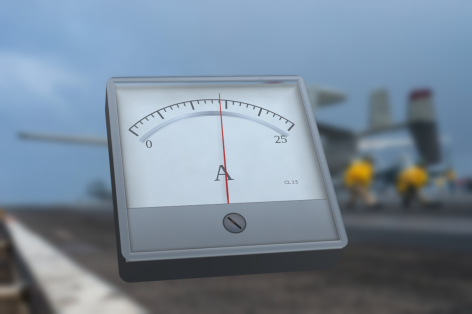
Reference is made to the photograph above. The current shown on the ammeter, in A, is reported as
14 A
